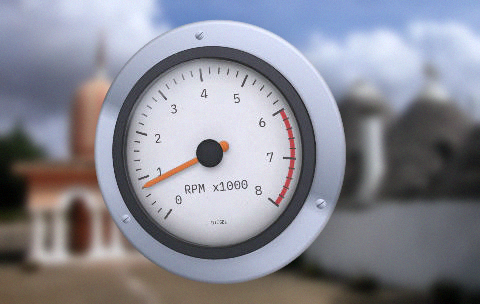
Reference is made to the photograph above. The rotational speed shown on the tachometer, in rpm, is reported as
800 rpm
